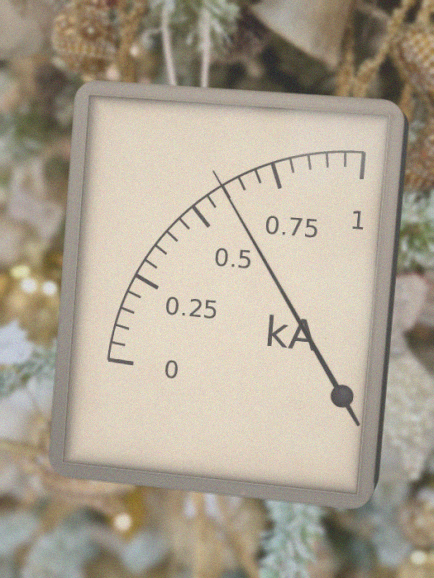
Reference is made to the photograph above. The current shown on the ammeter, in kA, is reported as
0.6 kA
